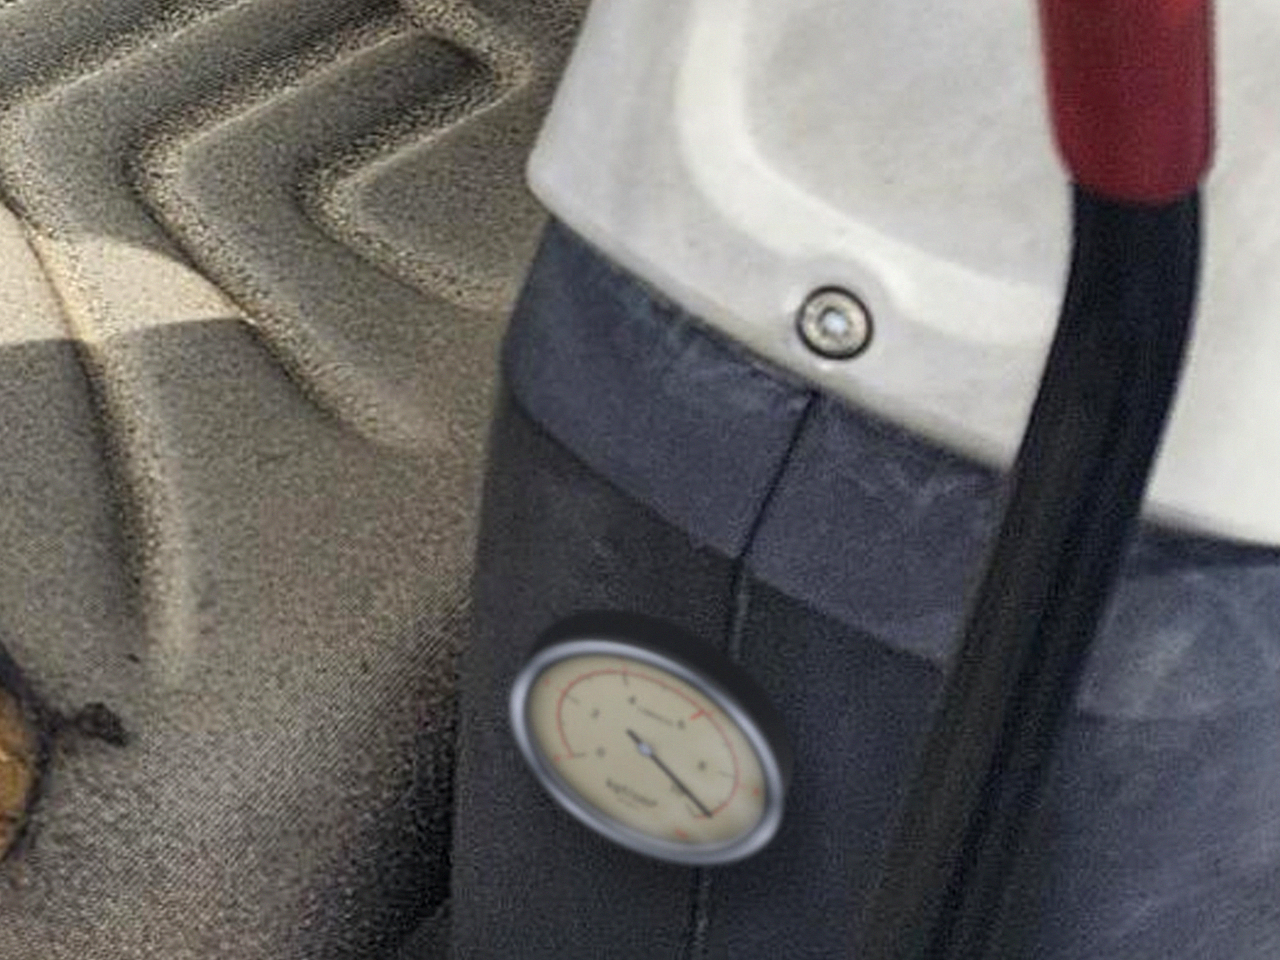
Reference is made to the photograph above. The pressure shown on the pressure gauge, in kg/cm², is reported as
9.5 kg/cm²
